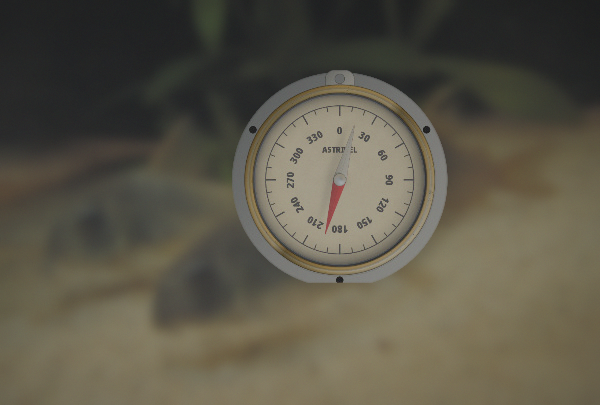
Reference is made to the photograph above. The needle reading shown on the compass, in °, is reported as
195 °
